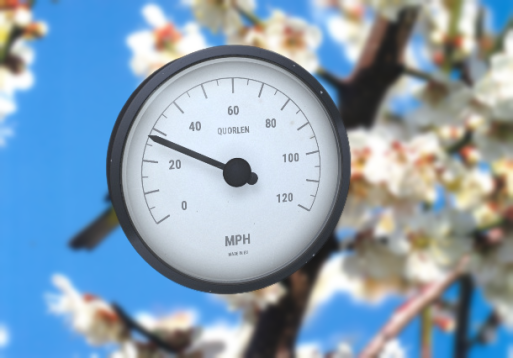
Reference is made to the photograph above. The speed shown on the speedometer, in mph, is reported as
27.5 mph
